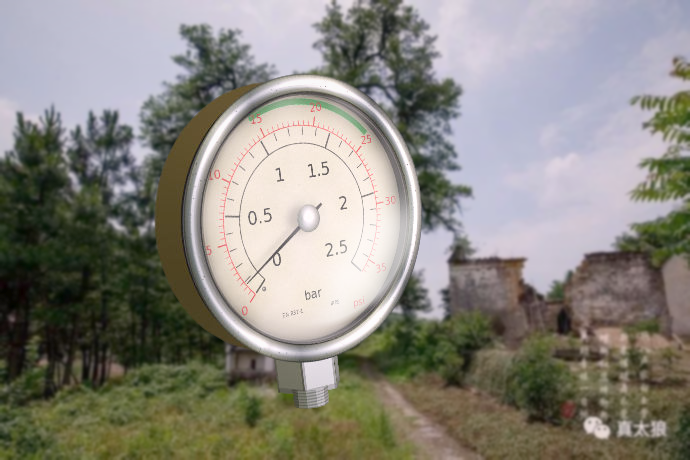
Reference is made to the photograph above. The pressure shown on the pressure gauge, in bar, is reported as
0.1 bar
